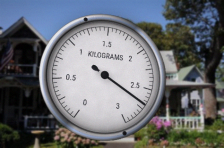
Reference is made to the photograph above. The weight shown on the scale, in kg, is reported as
2.7 kg
